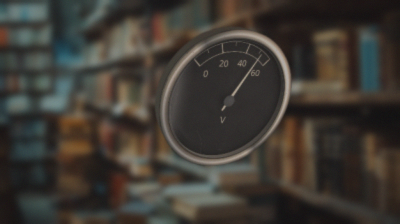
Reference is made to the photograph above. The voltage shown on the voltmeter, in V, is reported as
50 V
